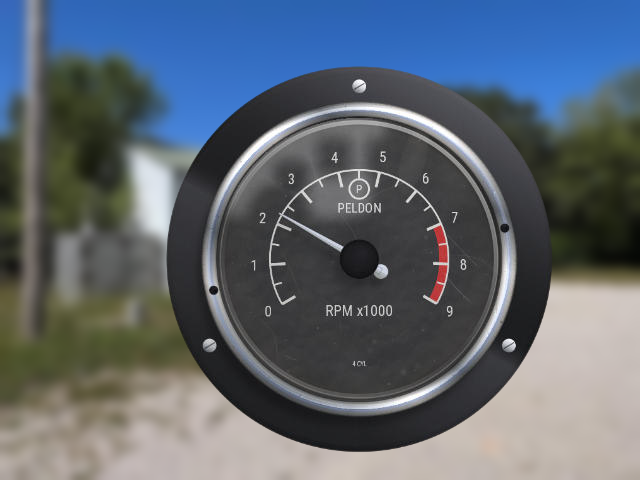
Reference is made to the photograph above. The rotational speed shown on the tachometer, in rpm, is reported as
2250 rpm
